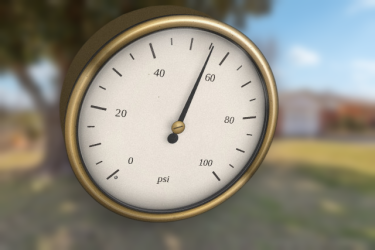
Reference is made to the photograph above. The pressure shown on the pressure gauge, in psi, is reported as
55 psi
